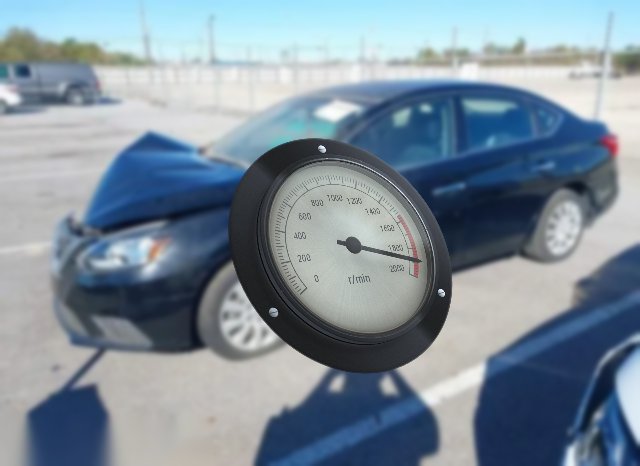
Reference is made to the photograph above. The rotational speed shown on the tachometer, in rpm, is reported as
1900 rpm
